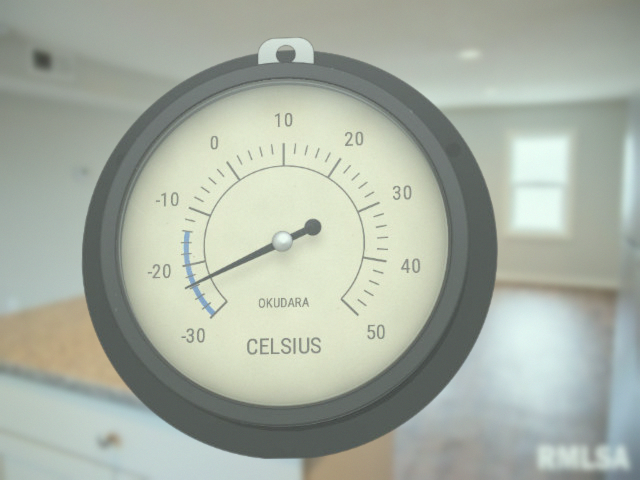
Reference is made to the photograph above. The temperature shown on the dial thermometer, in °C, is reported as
-24 °C
